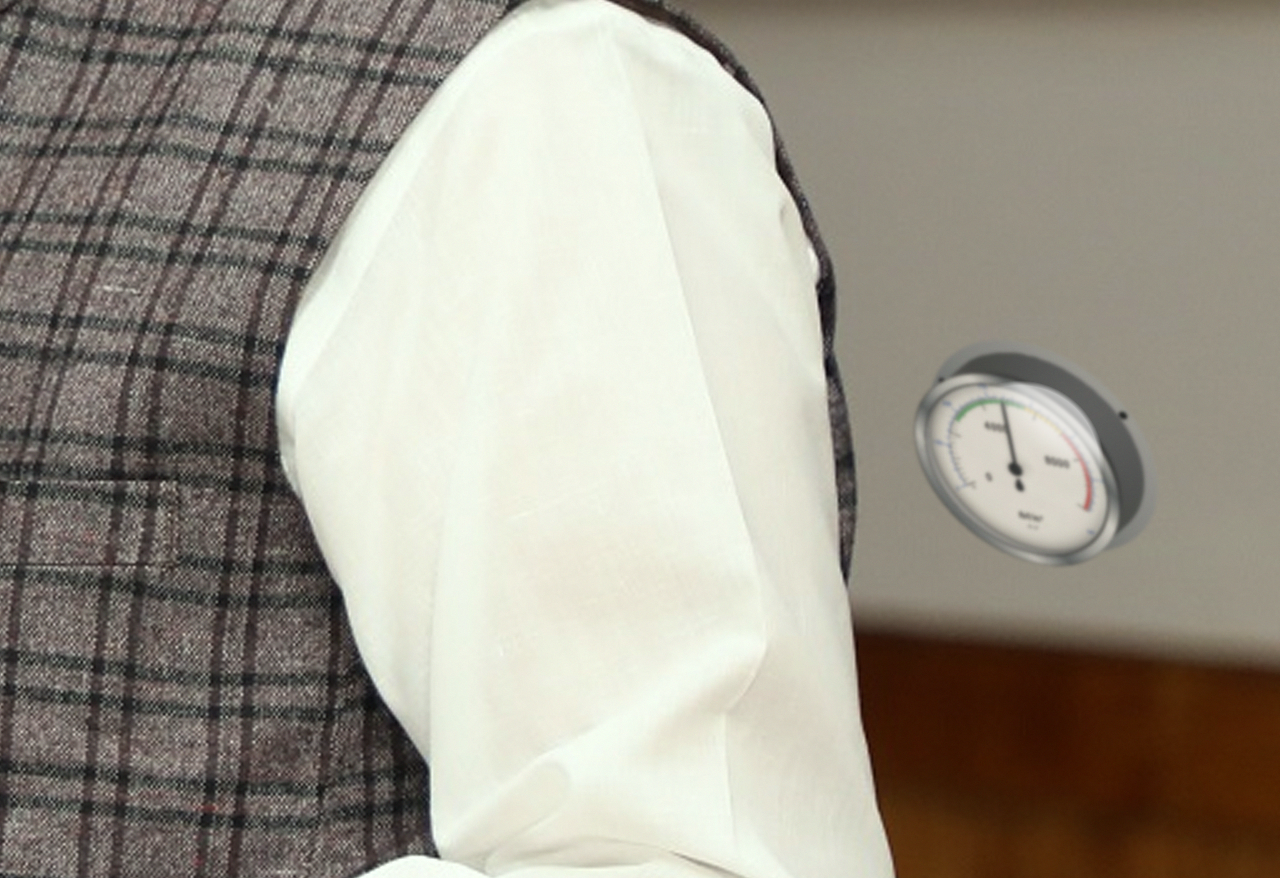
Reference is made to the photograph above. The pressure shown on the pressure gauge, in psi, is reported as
5000 psi
